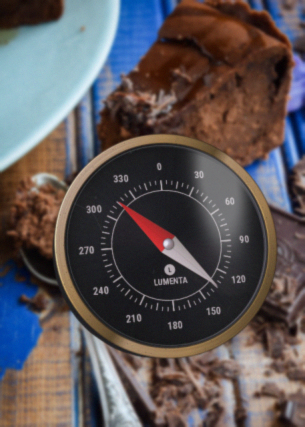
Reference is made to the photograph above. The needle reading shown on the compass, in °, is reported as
315 °
